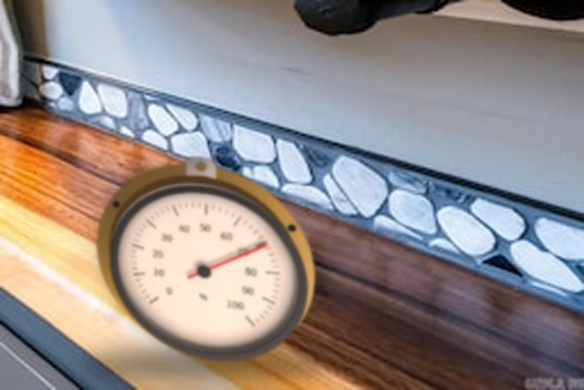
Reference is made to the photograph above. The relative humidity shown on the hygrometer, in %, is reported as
70 %
